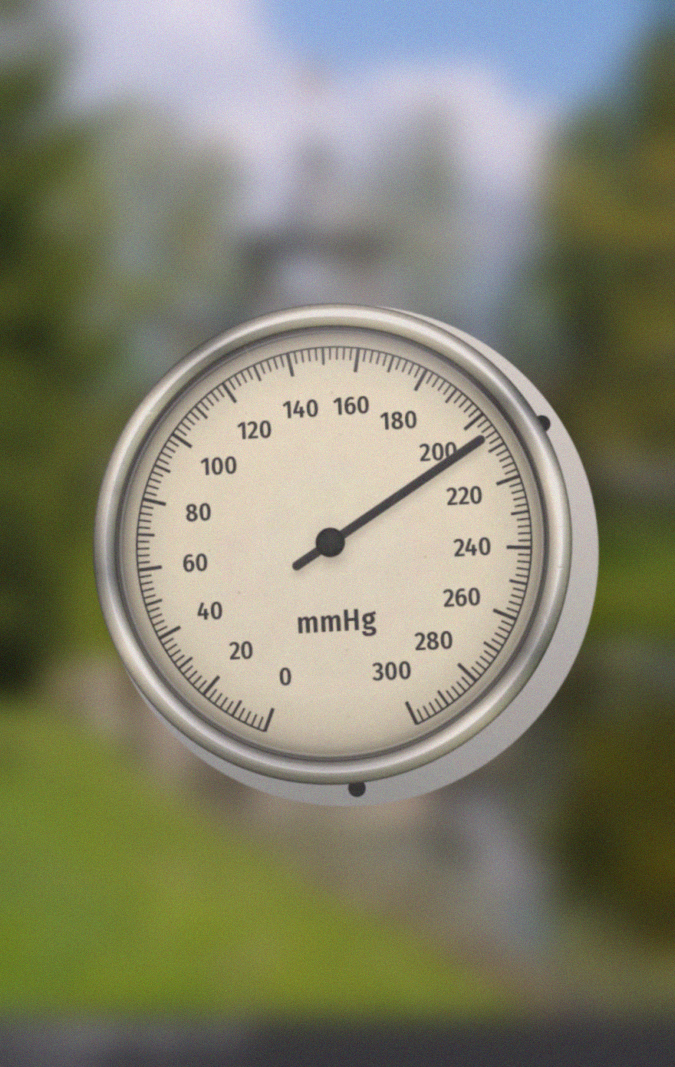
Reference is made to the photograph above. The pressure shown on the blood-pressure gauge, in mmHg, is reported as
206 mmHg
